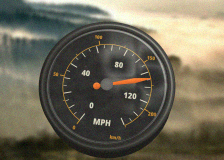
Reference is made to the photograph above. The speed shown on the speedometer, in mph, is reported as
105 mph
